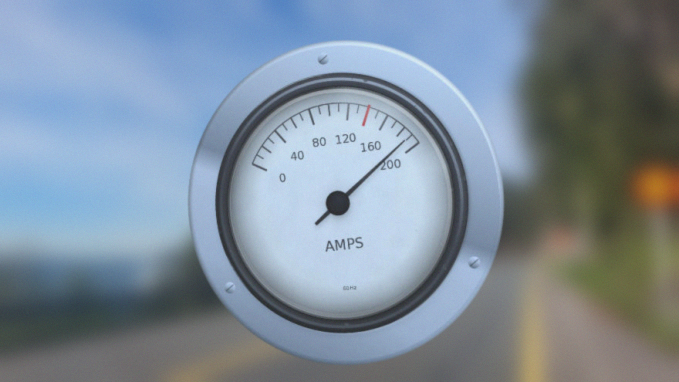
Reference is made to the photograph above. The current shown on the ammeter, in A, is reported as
190 A
